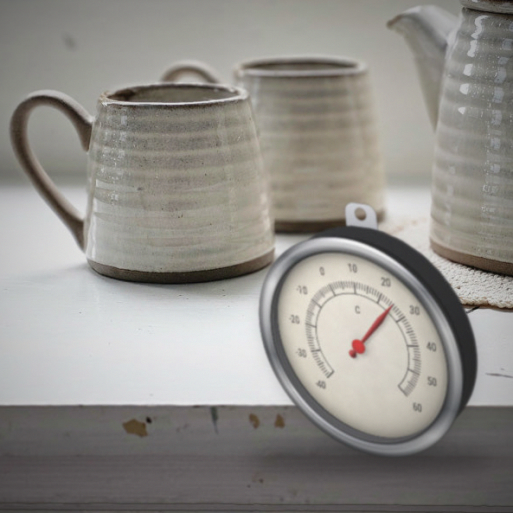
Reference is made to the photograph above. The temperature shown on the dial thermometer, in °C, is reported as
25 °C
